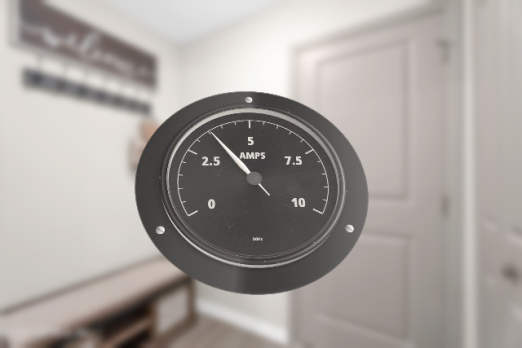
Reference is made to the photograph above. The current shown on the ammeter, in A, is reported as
3.5 A
